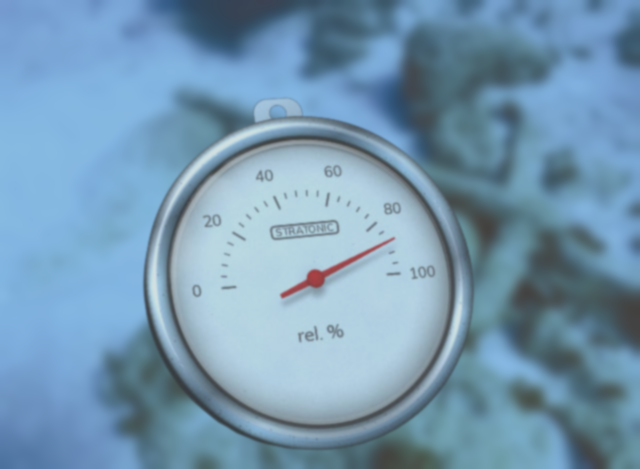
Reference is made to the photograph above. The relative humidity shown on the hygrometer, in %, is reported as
88 %
